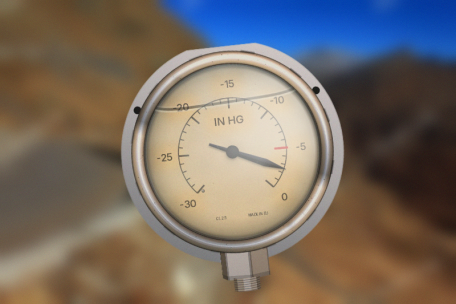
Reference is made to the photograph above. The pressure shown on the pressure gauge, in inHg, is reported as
-2.5 inHg
